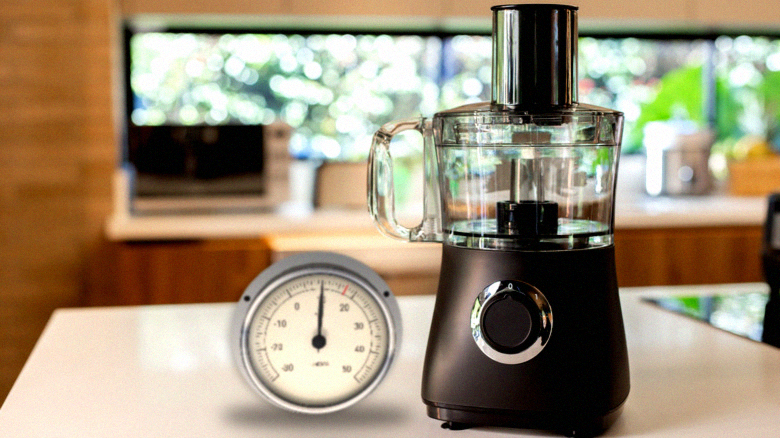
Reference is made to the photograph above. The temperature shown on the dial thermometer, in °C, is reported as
10 °C
